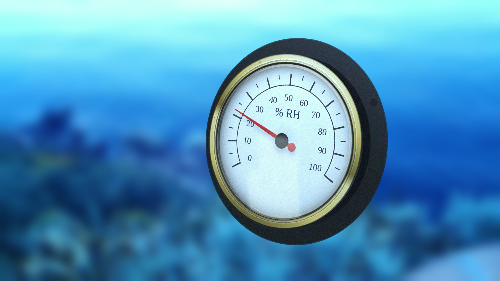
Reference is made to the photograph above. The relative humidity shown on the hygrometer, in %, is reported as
22.5 %
